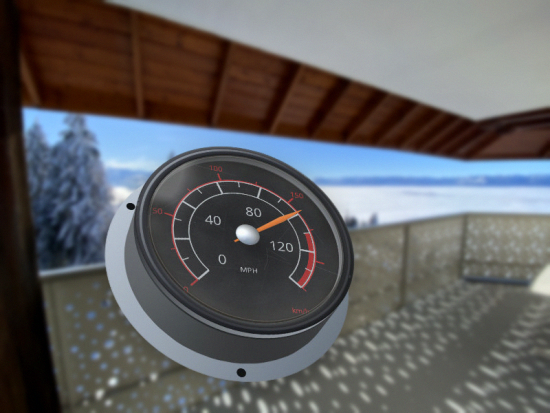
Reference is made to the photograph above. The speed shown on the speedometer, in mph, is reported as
100 mph
